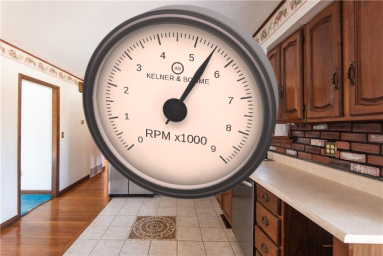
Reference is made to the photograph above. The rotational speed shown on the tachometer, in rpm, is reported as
5500 rpm
